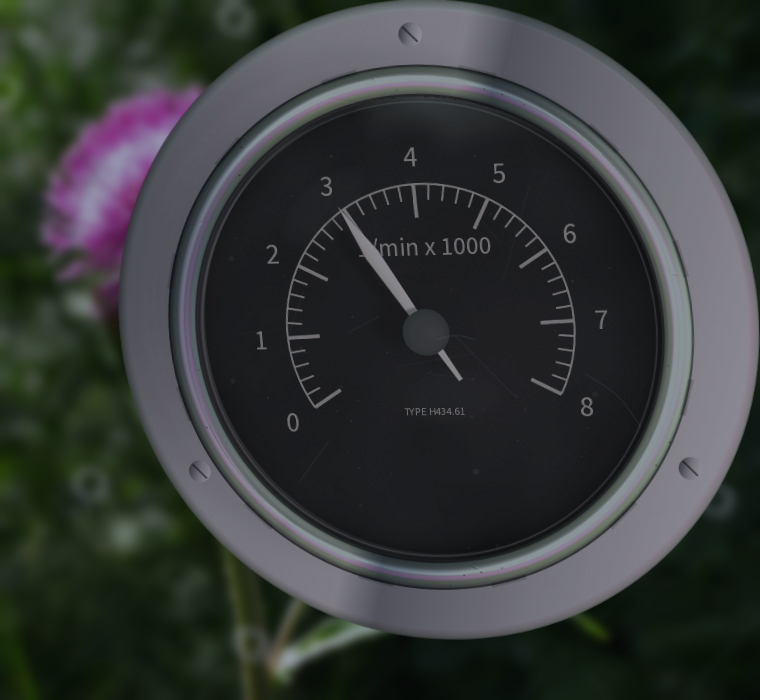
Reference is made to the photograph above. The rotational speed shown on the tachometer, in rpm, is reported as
3000 rpm
